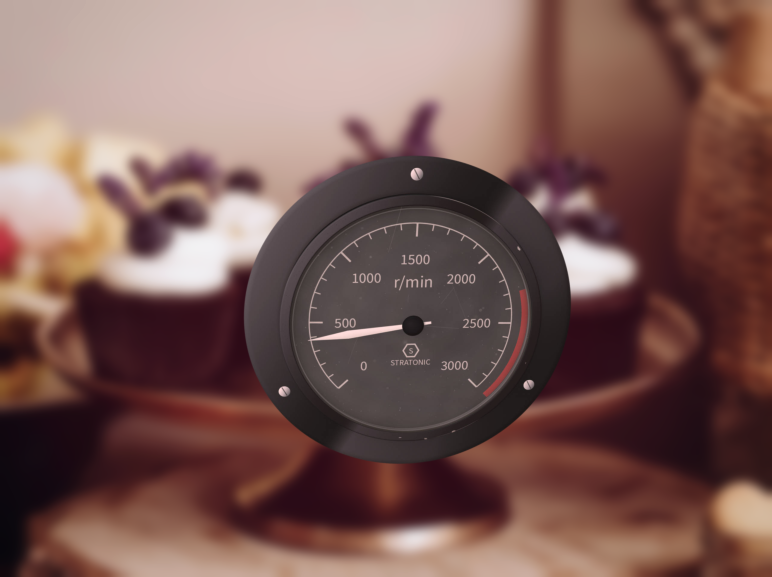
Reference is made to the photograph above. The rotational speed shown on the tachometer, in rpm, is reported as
400 rpm
